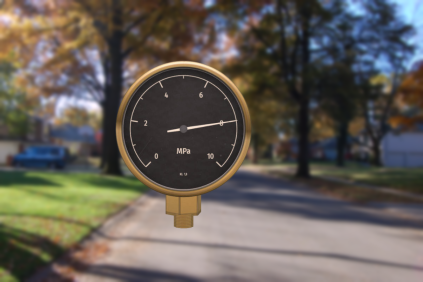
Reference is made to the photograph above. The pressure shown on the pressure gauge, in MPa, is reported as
8 MPa
